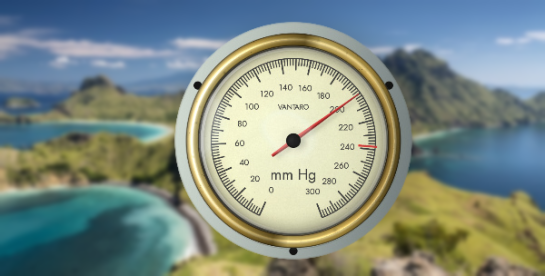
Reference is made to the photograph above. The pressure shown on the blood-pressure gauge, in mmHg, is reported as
200 mmHg
